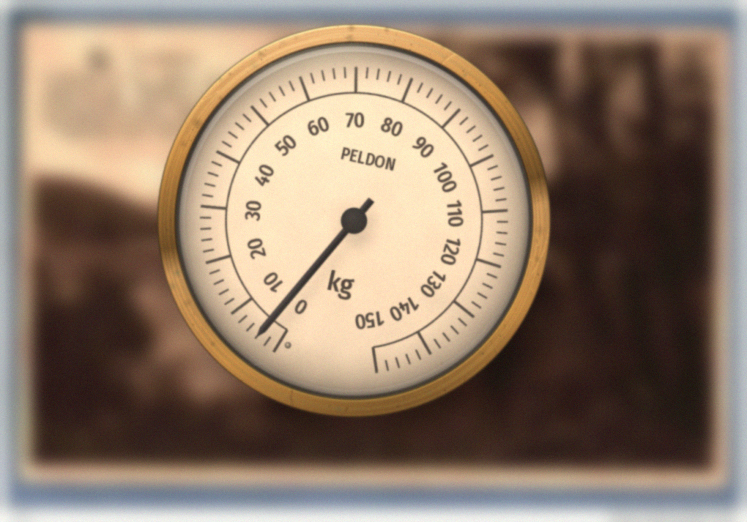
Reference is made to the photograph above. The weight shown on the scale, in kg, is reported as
4 kg
